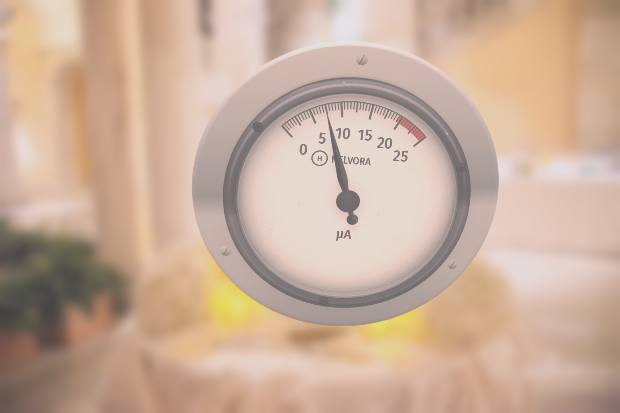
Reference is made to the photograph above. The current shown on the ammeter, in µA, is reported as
7.5 µA
